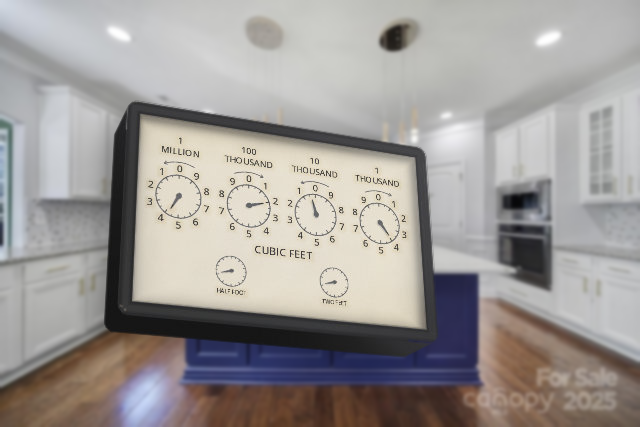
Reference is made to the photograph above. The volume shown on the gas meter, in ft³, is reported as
420400 ft³
